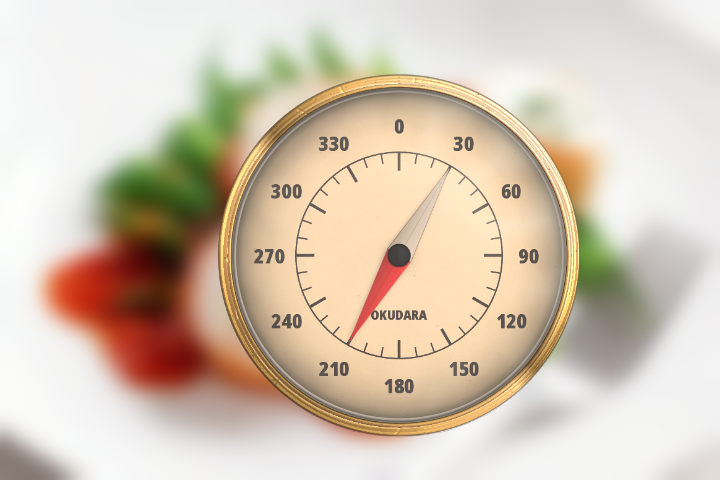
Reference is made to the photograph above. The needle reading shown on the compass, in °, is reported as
210 °
